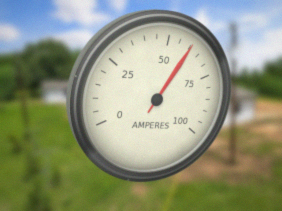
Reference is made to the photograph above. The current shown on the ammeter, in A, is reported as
60 A
